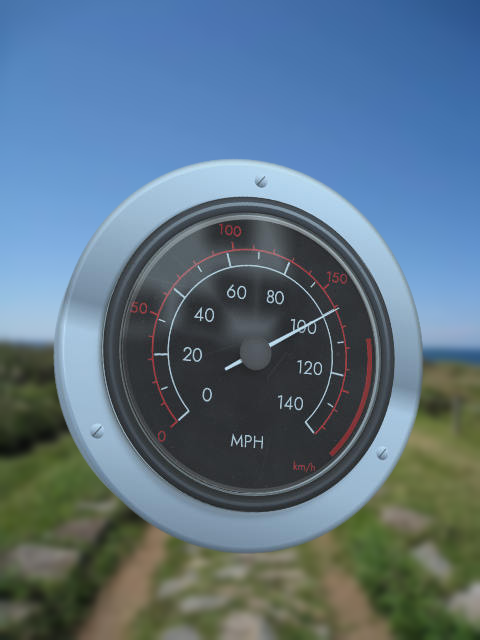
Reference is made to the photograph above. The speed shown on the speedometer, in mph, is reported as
100 mph
